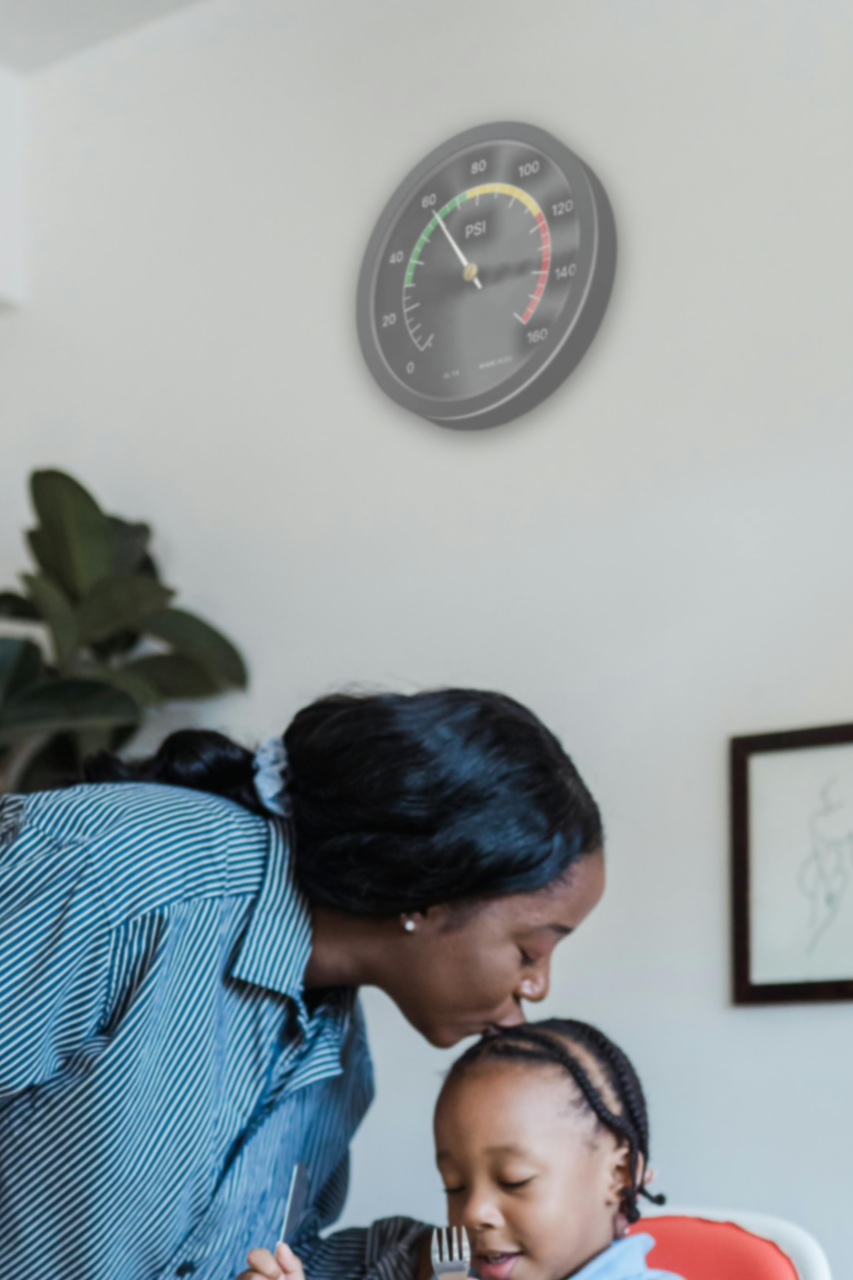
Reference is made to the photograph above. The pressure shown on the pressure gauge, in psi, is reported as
60 psi
